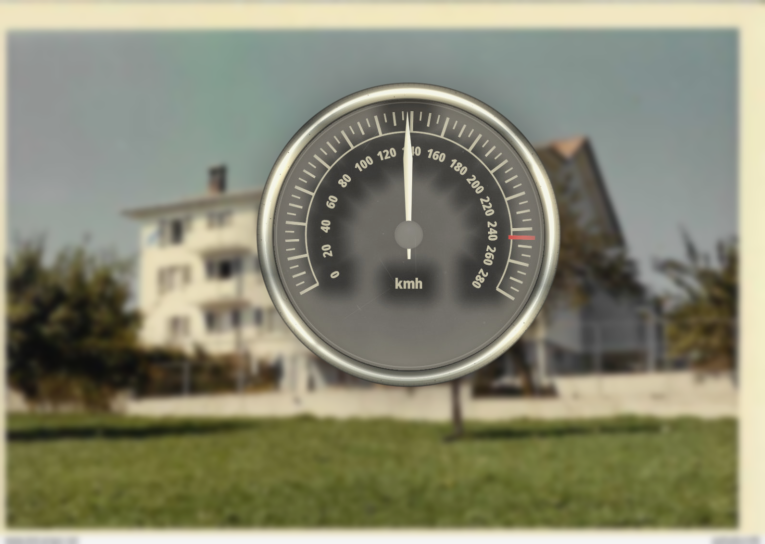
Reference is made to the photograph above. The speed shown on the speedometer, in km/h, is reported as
137.5 km/h
